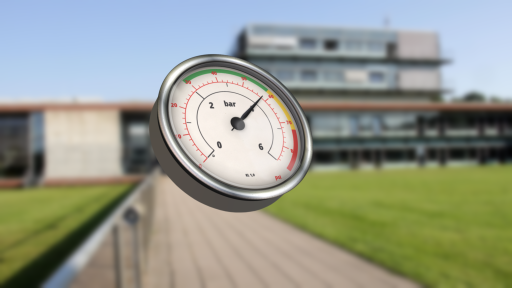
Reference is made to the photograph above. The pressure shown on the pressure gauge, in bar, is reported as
4 bar
